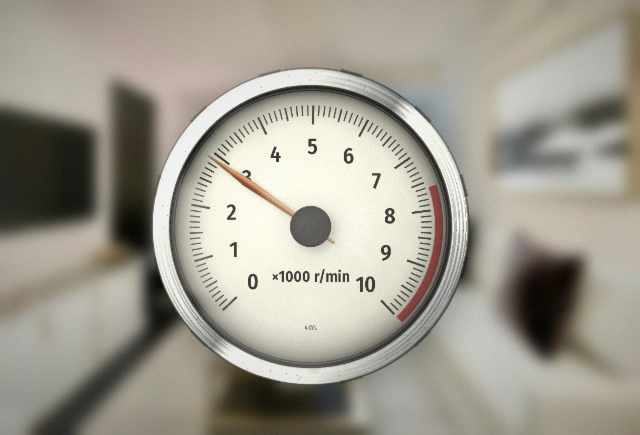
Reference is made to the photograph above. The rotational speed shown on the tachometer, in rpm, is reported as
2900 rpm
